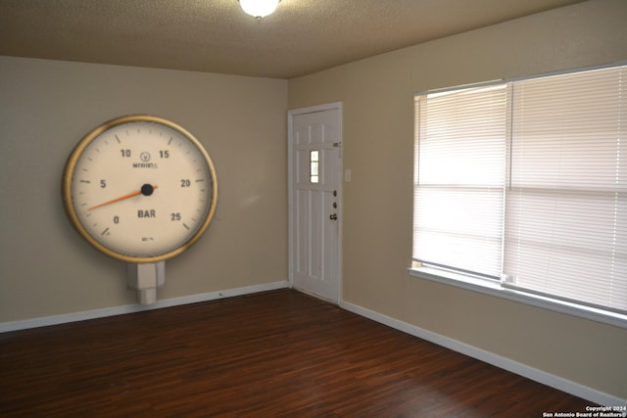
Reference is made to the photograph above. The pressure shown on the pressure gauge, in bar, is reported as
2.5 bar
